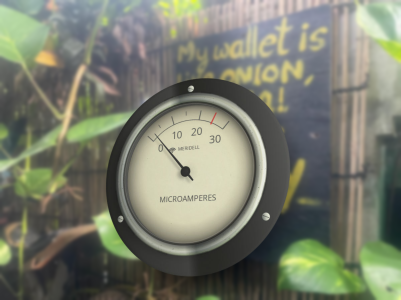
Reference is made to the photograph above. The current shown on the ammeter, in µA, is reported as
2.5 µA
